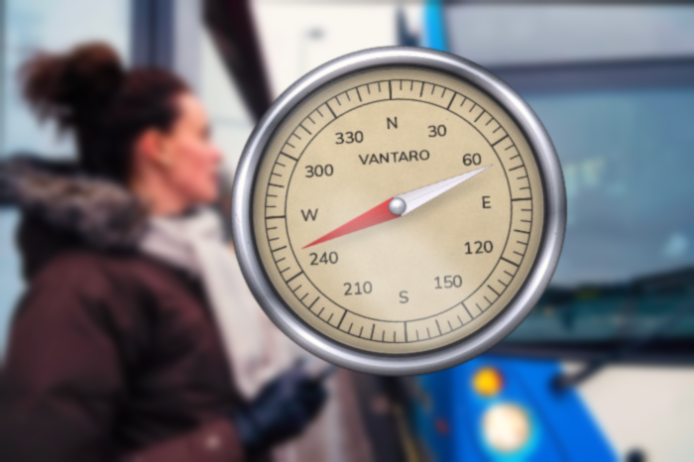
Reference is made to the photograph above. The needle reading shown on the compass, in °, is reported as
250 °
